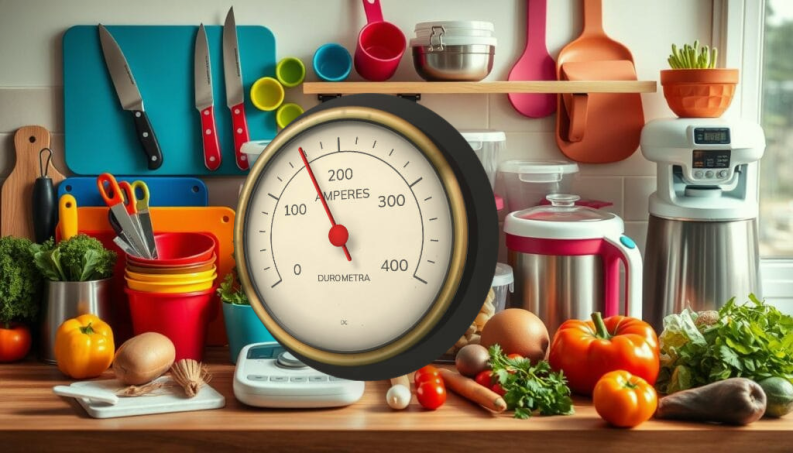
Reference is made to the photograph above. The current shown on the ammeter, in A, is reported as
160 A
